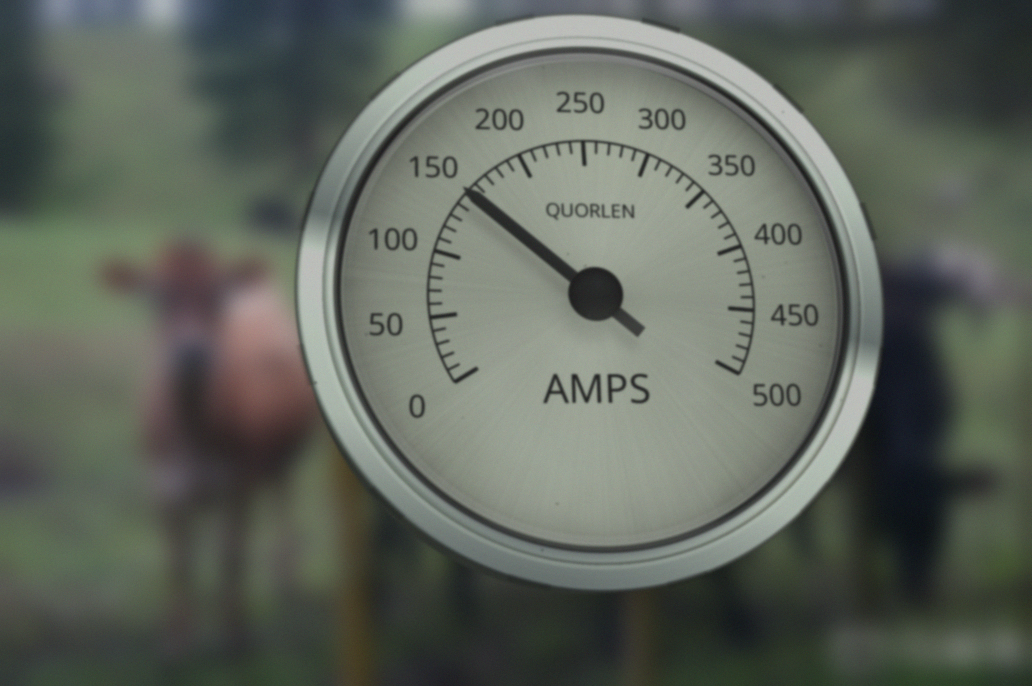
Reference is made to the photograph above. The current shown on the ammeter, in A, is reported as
150 A
